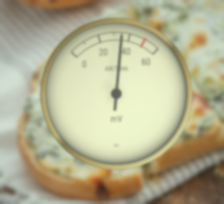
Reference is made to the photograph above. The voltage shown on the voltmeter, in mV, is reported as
35 mV
